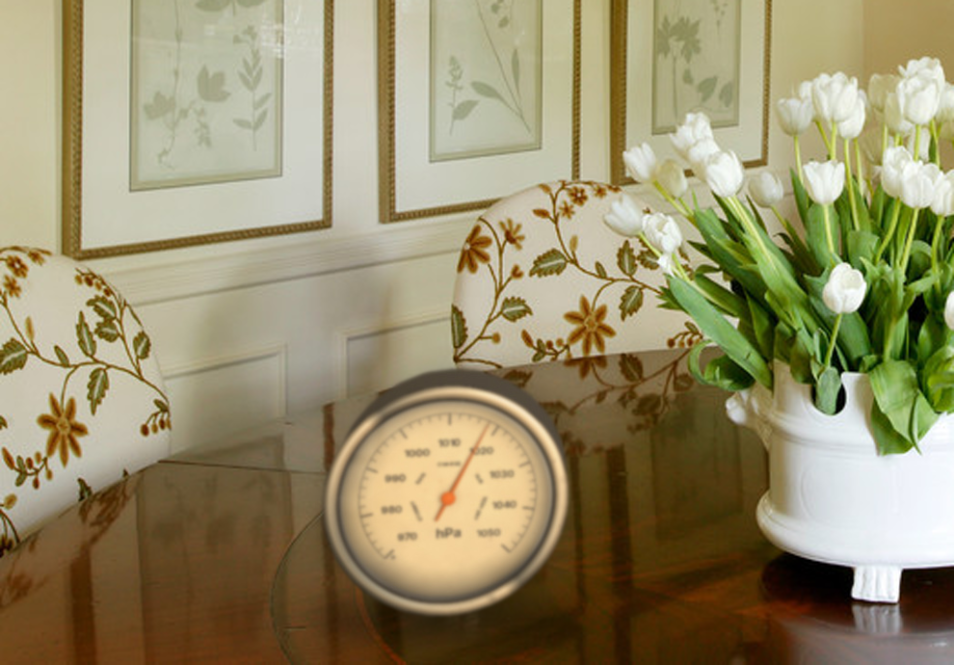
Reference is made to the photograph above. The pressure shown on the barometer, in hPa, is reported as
1018 hPa
